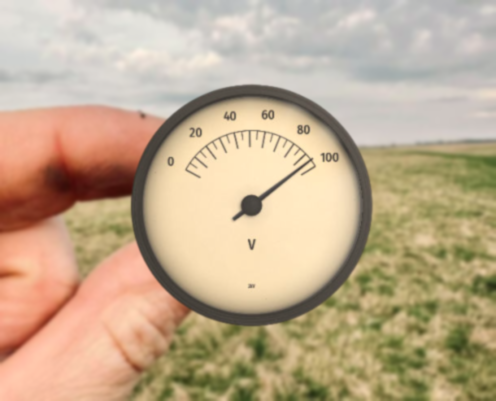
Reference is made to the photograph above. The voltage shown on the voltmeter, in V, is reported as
95 V
